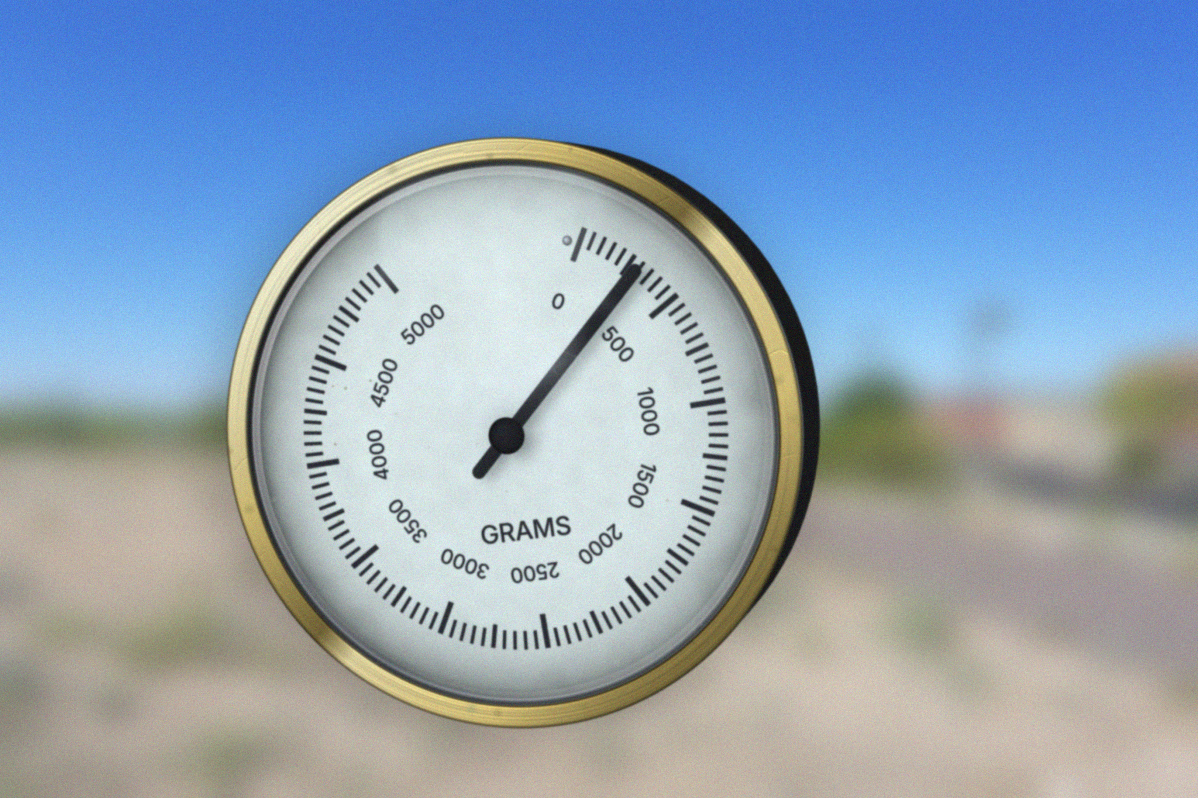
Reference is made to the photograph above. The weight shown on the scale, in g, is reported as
300 g
